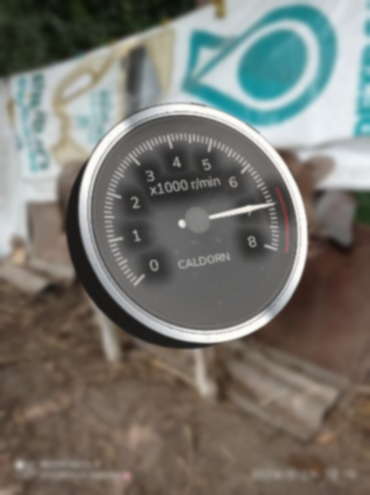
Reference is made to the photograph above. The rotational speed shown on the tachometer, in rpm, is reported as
7000 rpm
